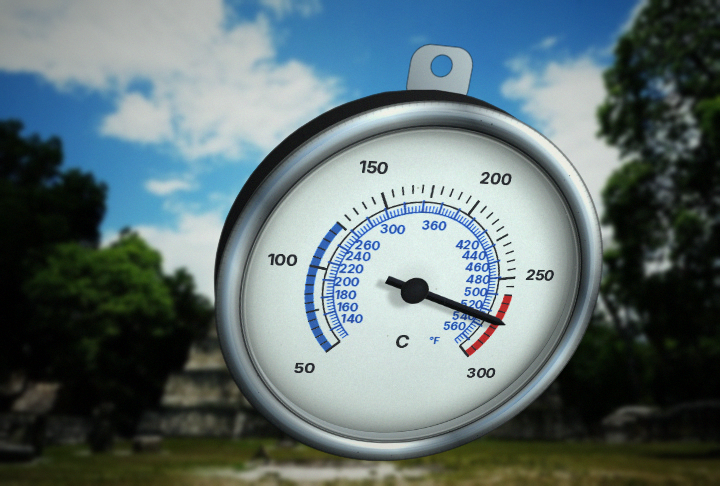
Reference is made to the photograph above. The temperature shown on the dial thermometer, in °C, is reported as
275 °C
